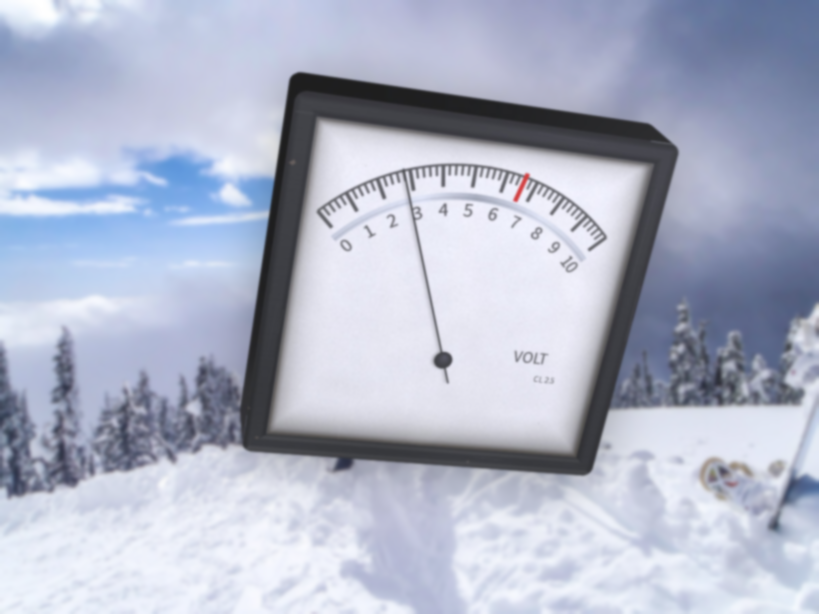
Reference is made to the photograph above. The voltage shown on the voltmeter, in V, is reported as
2.8 V
